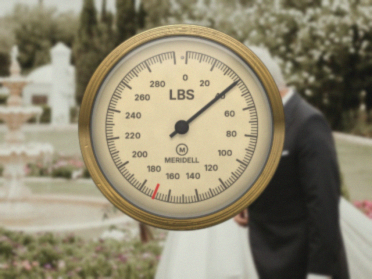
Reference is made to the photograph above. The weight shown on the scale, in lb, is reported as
40 lb
